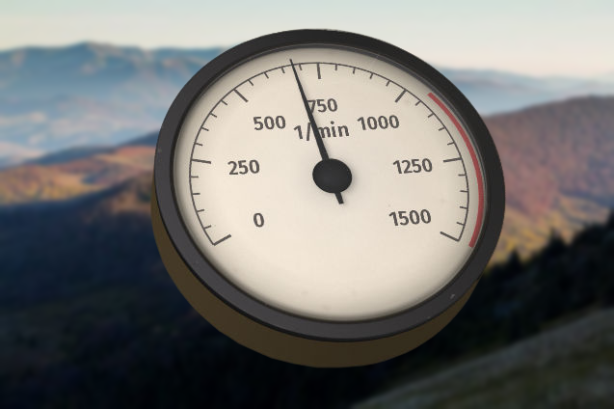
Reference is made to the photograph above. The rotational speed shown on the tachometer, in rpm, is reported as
675 rpm
